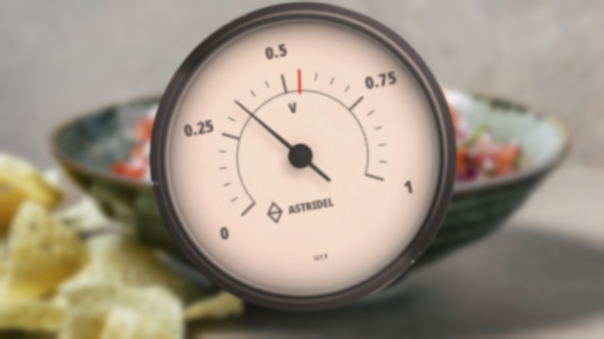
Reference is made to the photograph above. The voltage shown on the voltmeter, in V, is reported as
0.35 V
